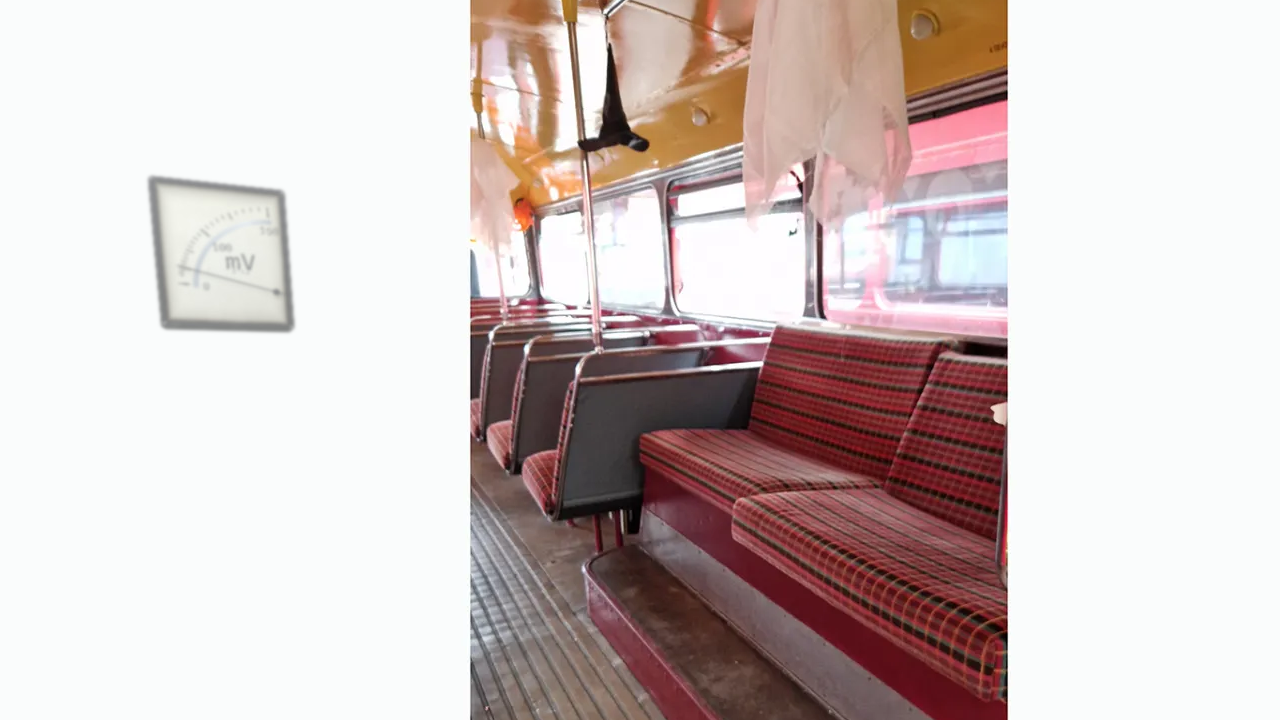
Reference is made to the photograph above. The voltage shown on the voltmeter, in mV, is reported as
50 mV
